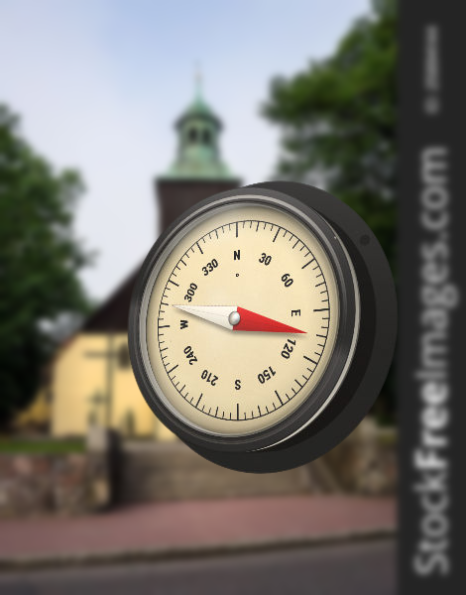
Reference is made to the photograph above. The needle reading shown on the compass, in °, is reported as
105 °
